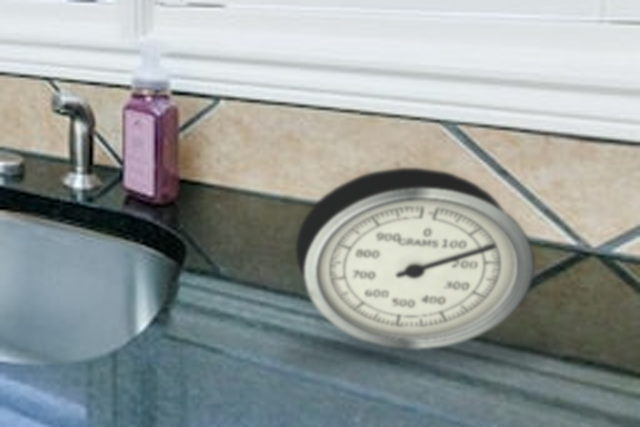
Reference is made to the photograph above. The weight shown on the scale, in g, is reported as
150 g
